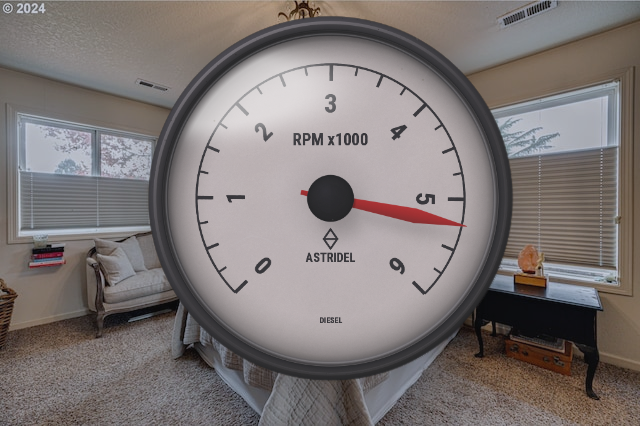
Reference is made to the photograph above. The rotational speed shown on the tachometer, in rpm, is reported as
5250 rpm
